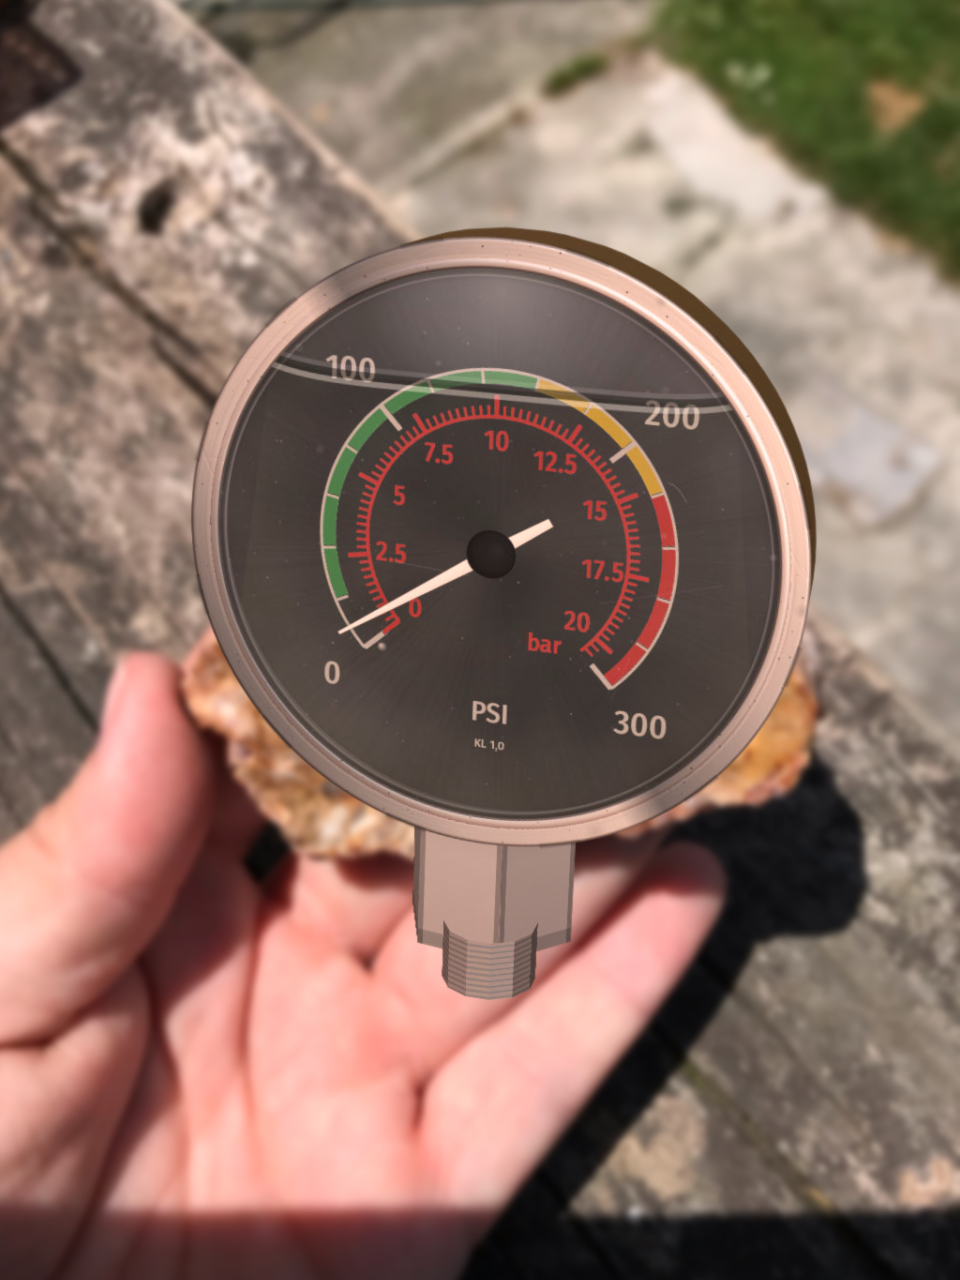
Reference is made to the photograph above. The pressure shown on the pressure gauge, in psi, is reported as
10 psi
